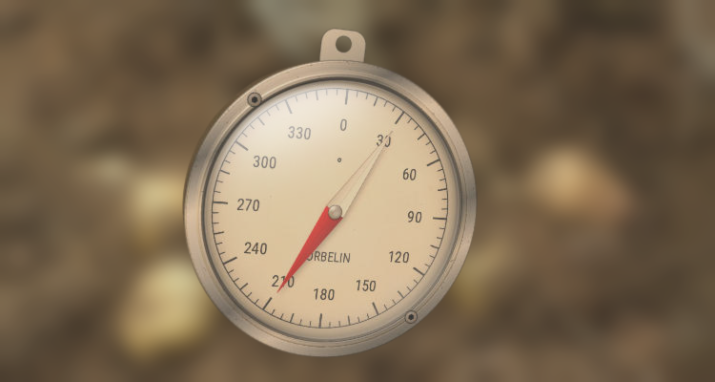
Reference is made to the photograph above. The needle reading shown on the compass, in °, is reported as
210 °
